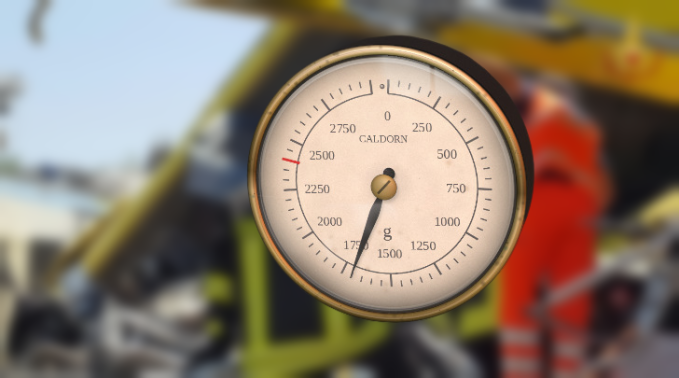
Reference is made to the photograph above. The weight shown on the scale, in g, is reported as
1700 g
